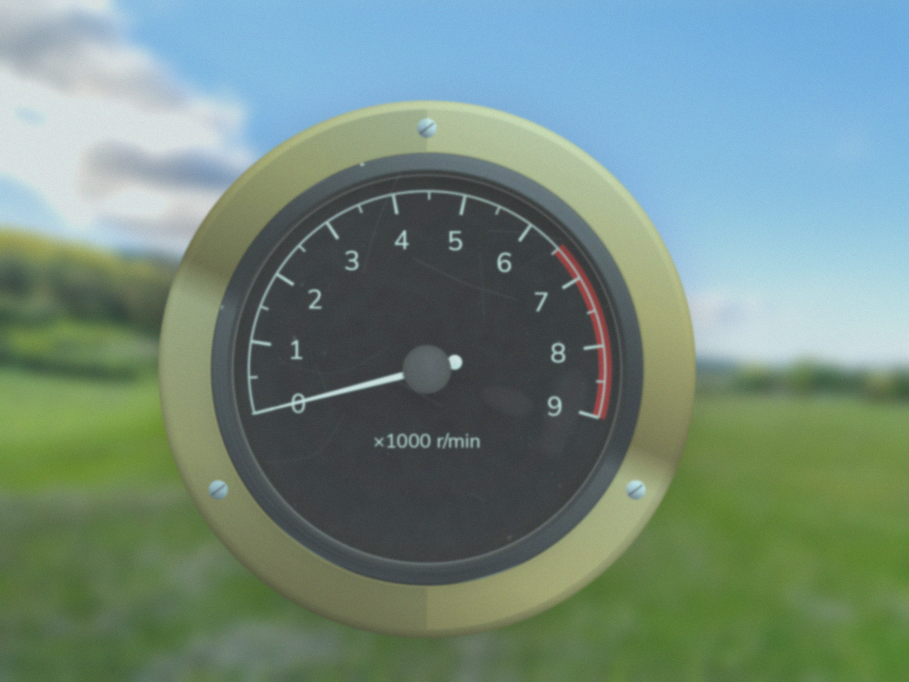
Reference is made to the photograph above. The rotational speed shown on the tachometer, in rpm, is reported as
0 rpm
